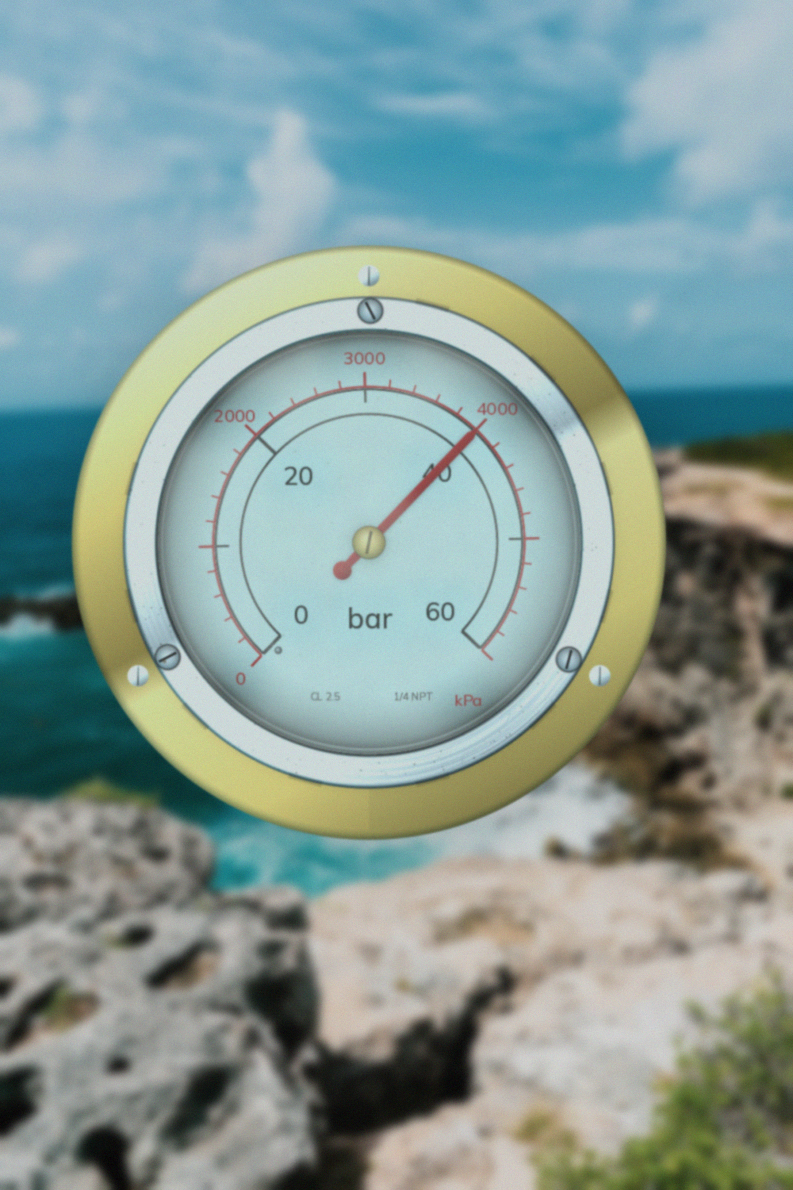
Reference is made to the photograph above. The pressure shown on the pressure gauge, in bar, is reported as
40 bar
